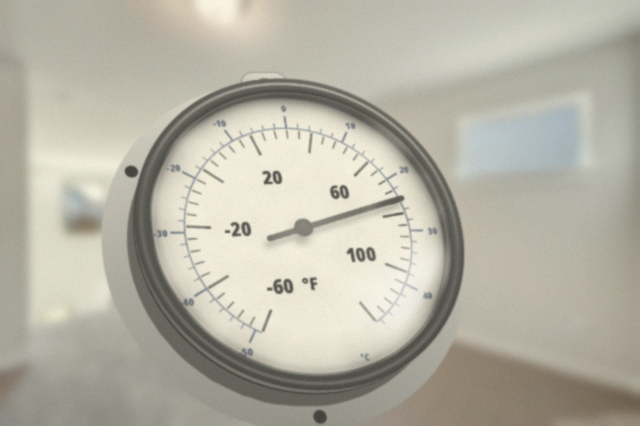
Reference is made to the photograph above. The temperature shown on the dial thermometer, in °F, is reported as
76 °F
